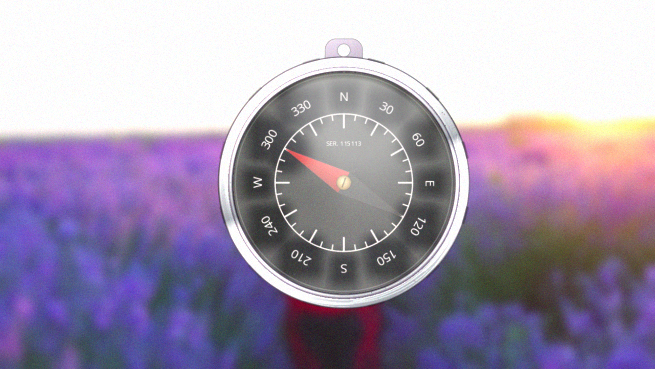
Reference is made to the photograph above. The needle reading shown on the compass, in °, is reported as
300 °
